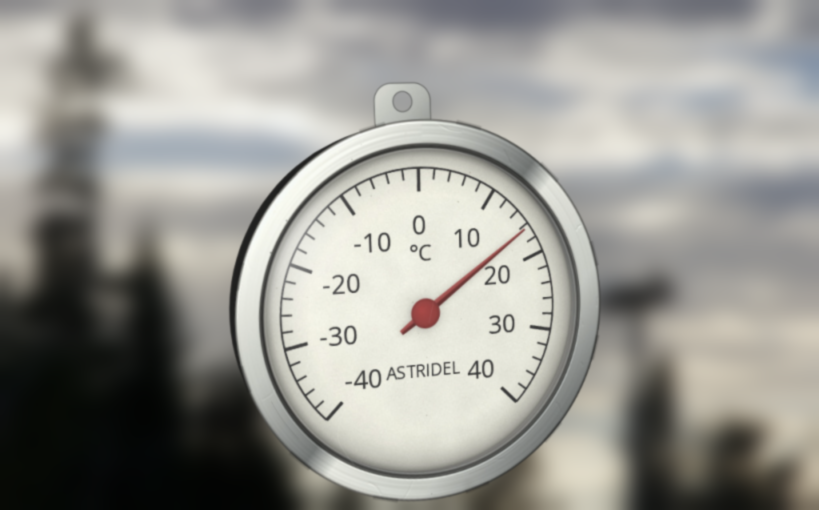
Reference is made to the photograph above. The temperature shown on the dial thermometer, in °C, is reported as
16 °C
